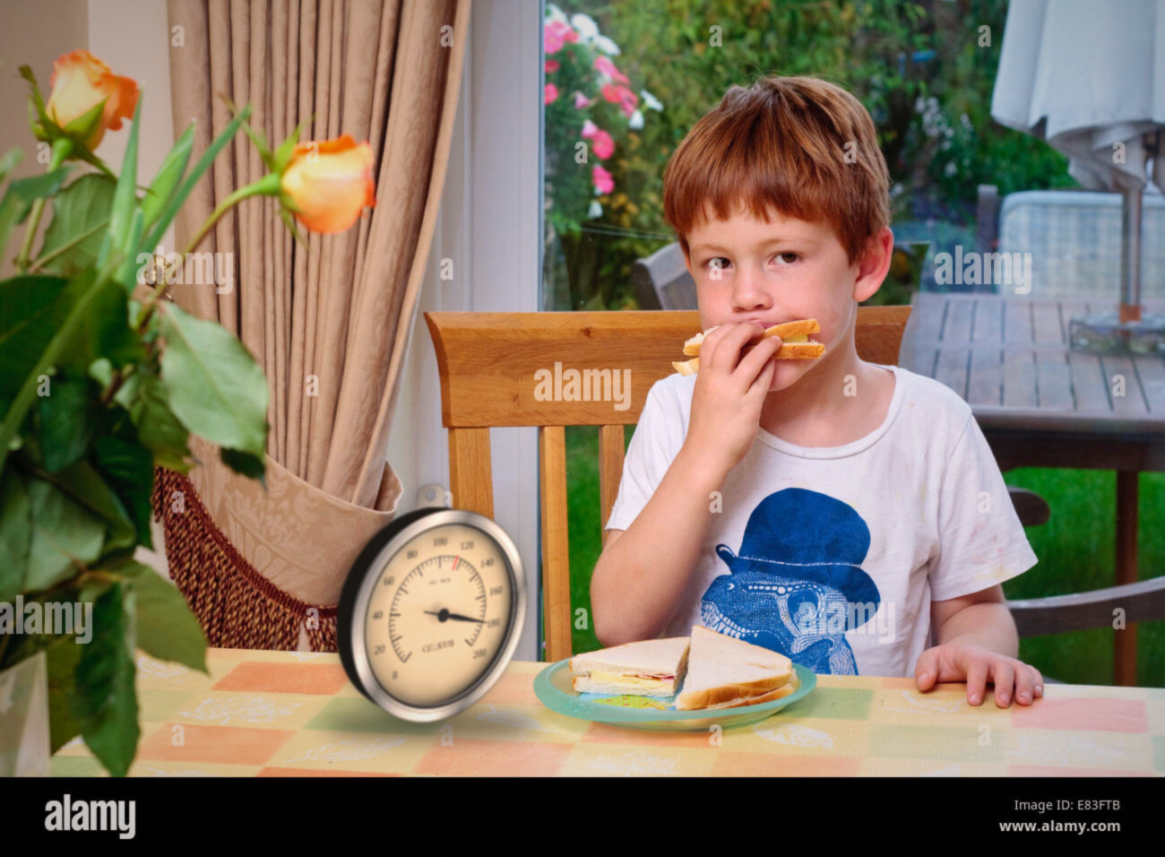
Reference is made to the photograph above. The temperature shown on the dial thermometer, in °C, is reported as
180 °C
